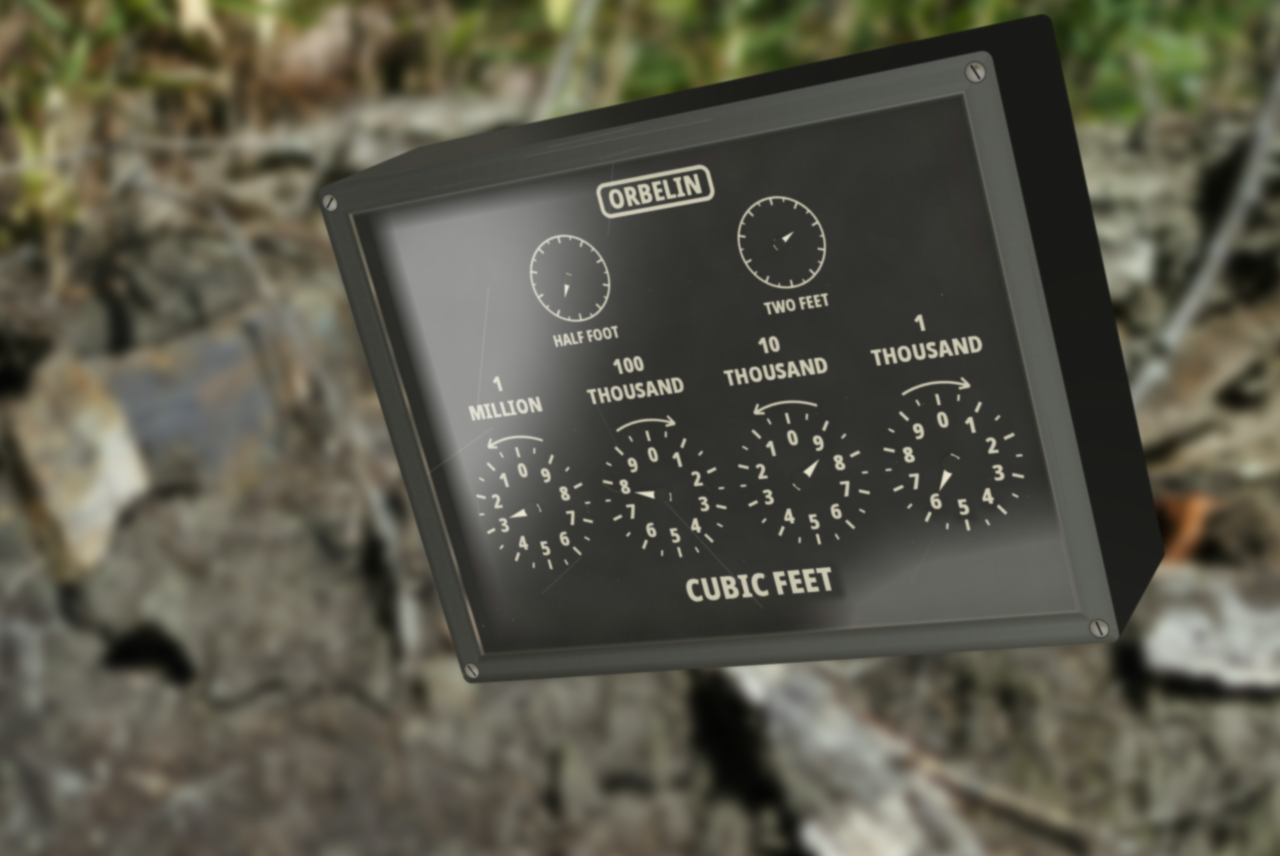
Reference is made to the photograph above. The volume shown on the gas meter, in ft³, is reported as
278600 ft³
